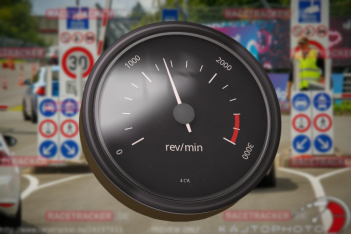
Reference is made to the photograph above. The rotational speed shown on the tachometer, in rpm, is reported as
1300 rpm
